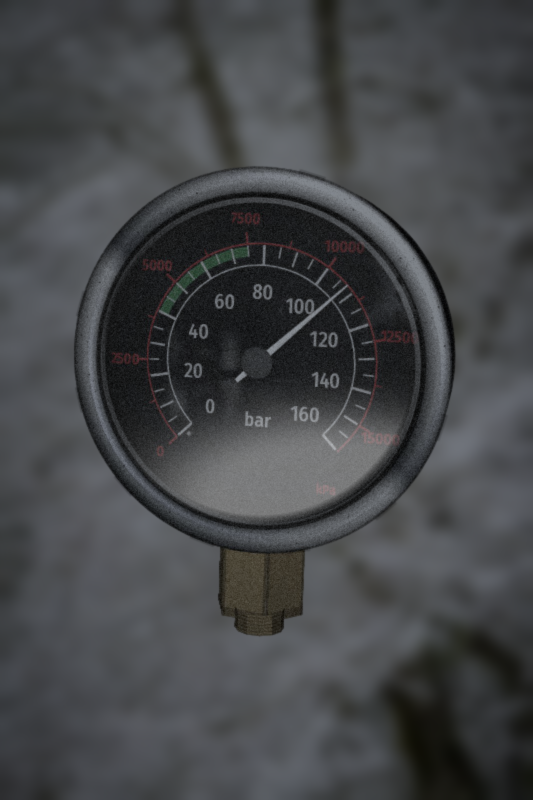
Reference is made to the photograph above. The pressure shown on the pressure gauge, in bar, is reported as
107.5 bar
